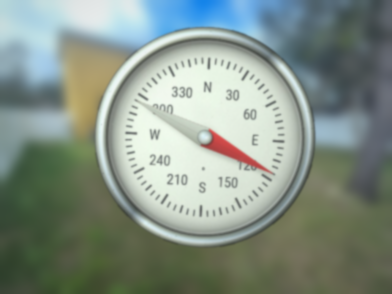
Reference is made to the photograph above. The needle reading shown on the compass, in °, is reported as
115 °
